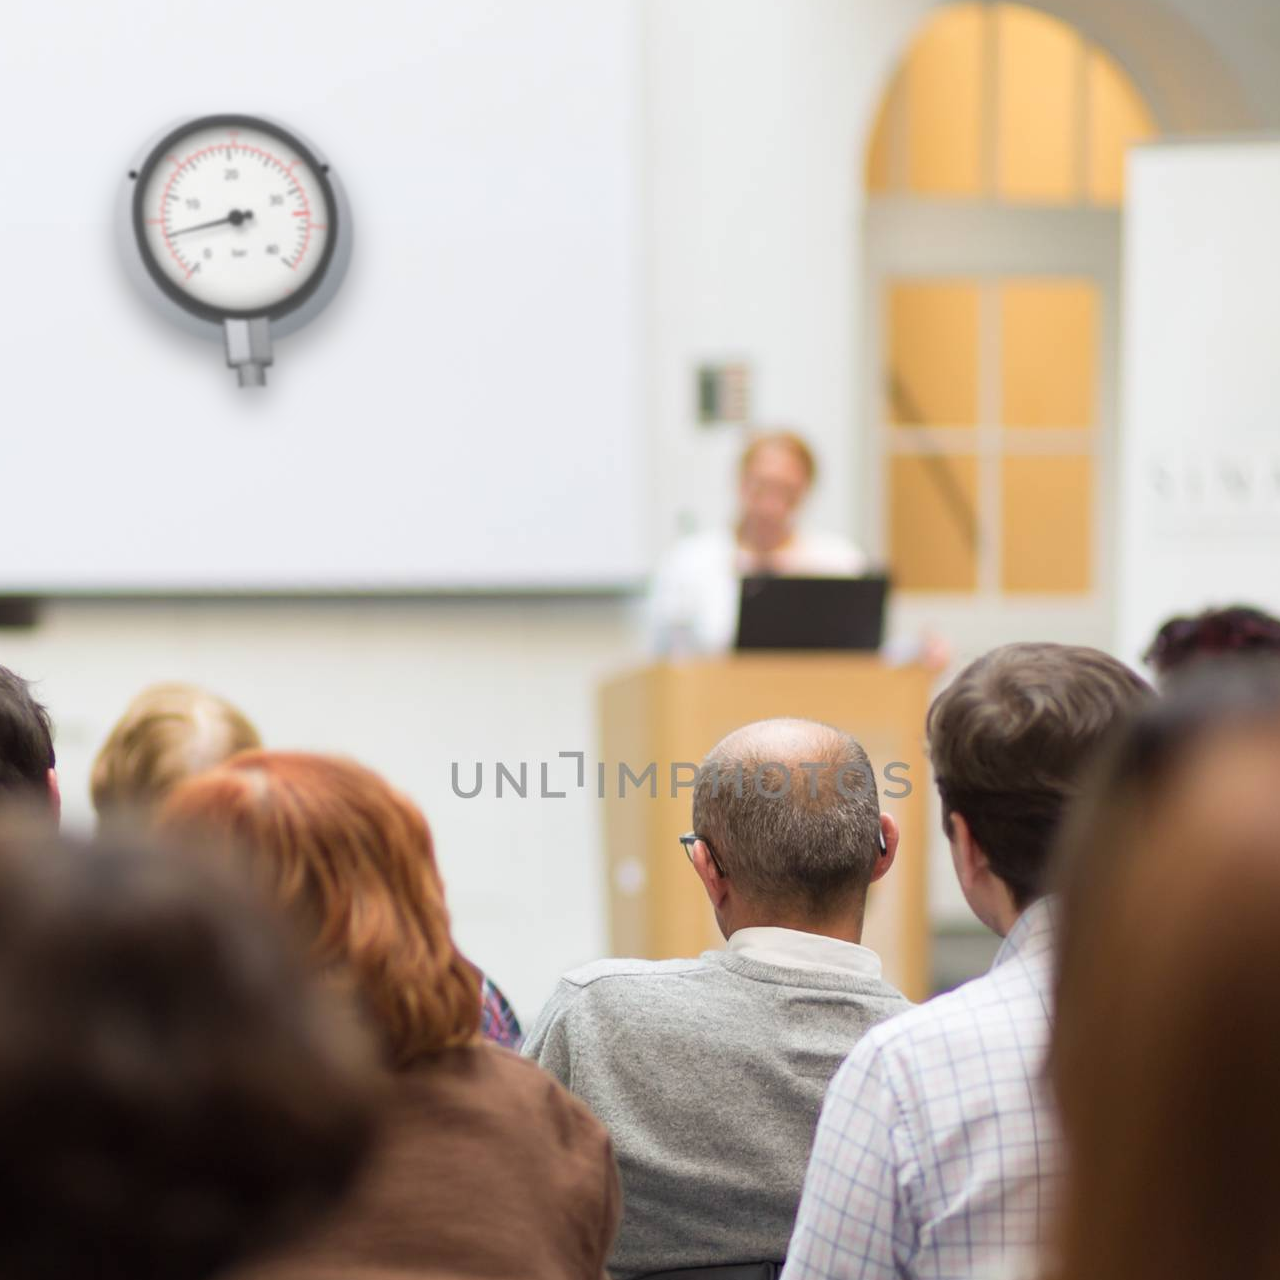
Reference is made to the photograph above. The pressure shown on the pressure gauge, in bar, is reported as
5 bar
